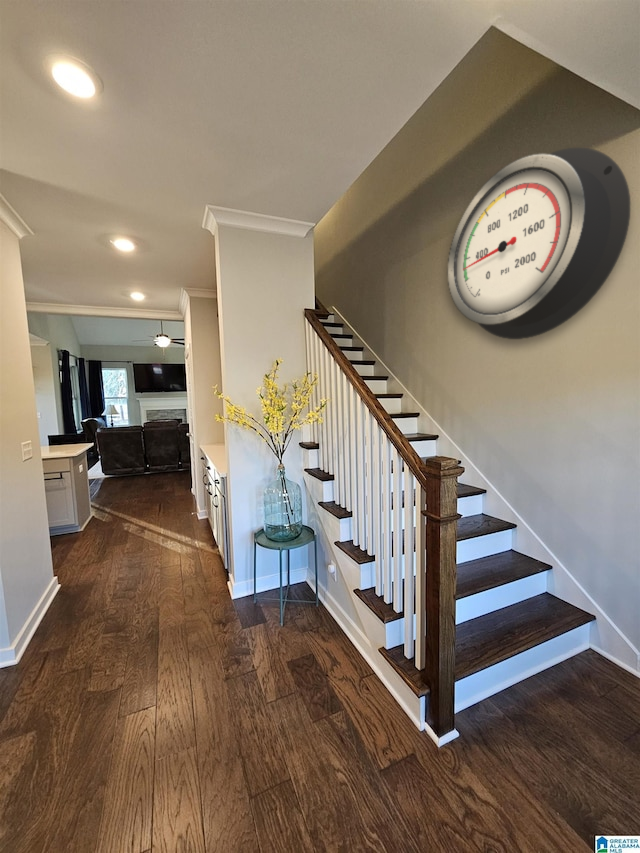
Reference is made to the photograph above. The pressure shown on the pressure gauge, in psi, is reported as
300 psi
